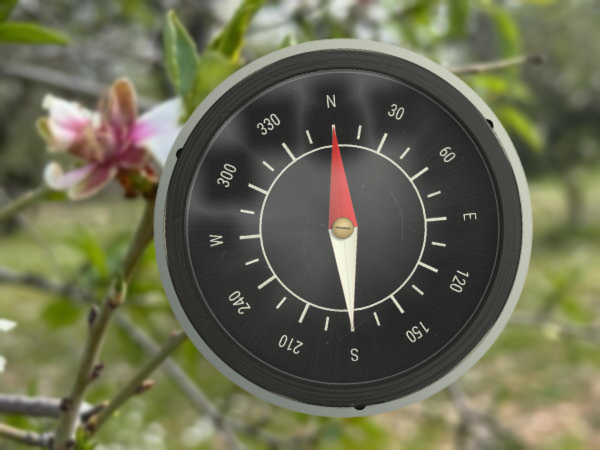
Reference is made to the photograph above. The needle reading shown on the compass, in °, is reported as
0 °
